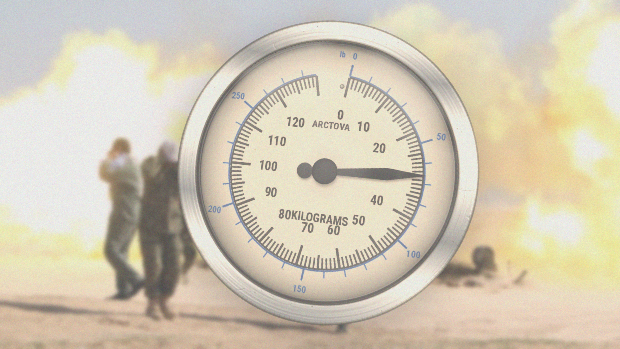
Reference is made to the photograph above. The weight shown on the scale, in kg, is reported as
30 kg
